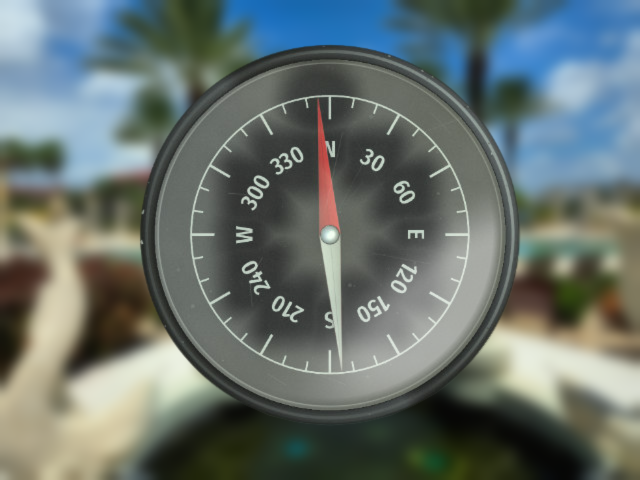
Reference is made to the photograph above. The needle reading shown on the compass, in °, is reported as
355 °
